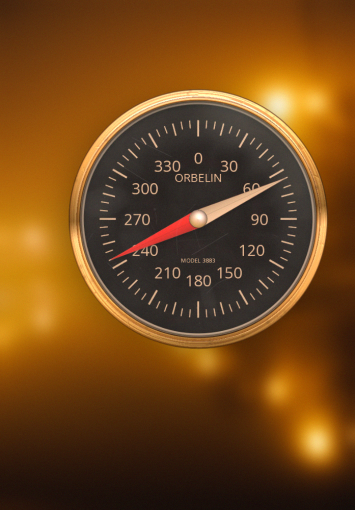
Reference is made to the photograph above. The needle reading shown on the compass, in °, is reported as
245 °
